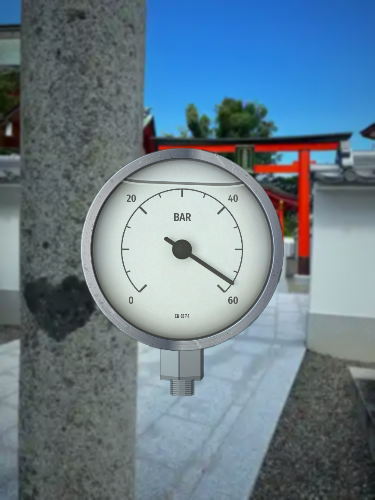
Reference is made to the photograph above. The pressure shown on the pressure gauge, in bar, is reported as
57.5 bar
